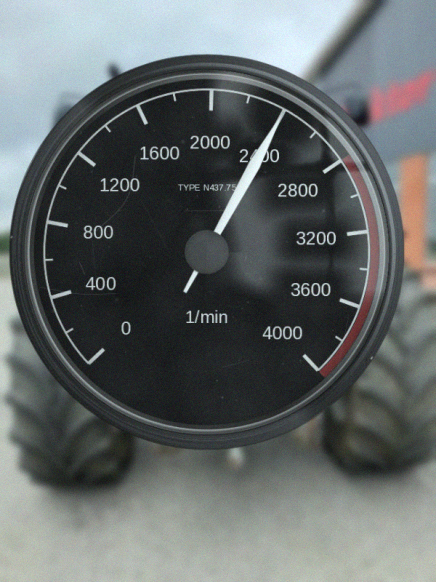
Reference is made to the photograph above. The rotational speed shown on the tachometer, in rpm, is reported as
2400 rpm
